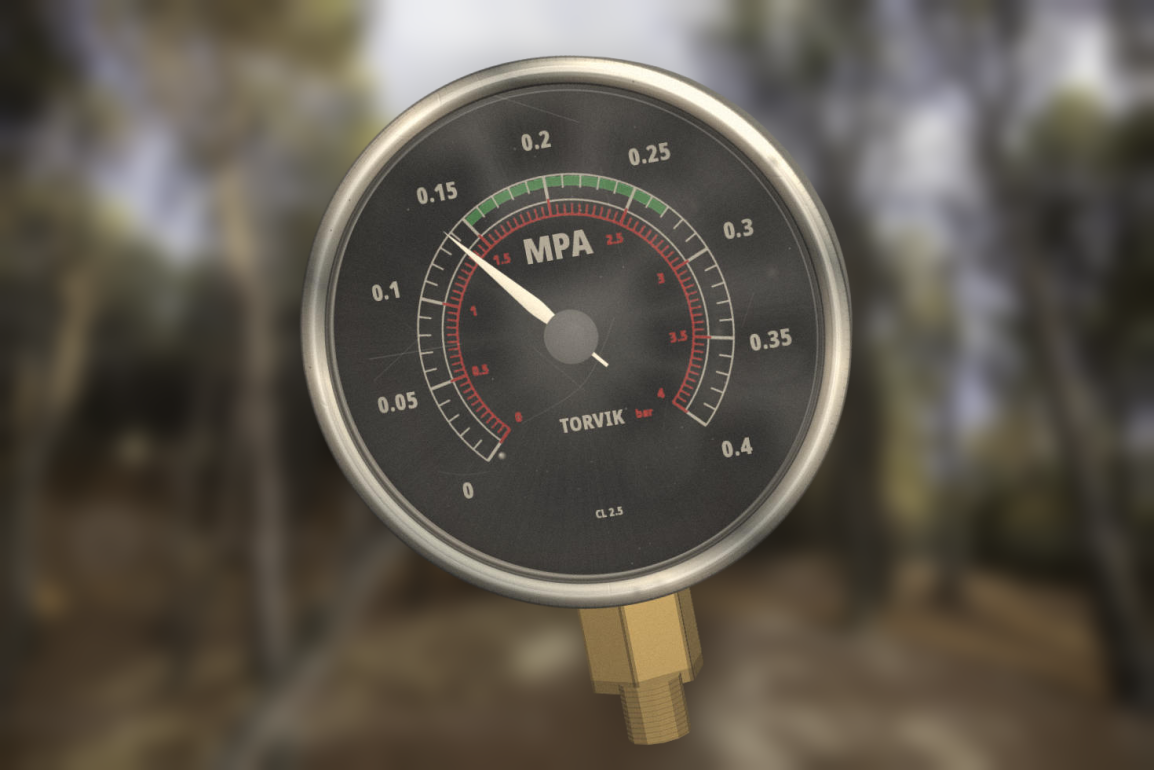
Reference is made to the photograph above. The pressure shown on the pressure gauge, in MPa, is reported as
0.14 MPa
